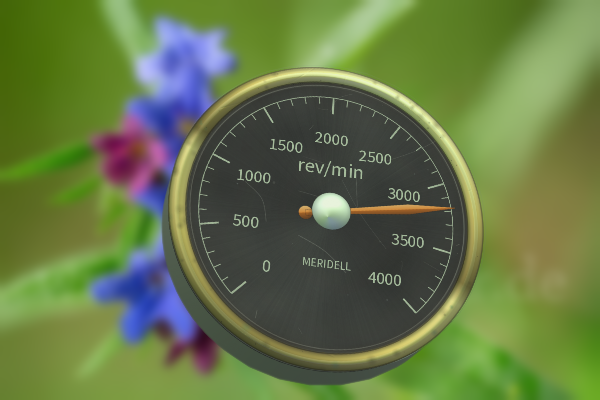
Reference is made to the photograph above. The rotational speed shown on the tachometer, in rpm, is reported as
3200 rpm
